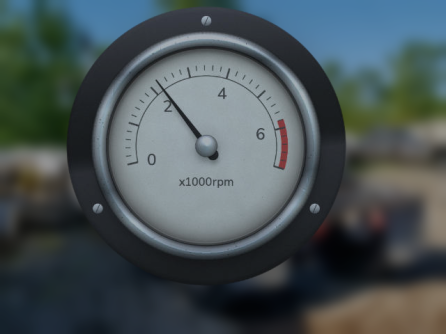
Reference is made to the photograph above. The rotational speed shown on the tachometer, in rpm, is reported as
2200 rpm
